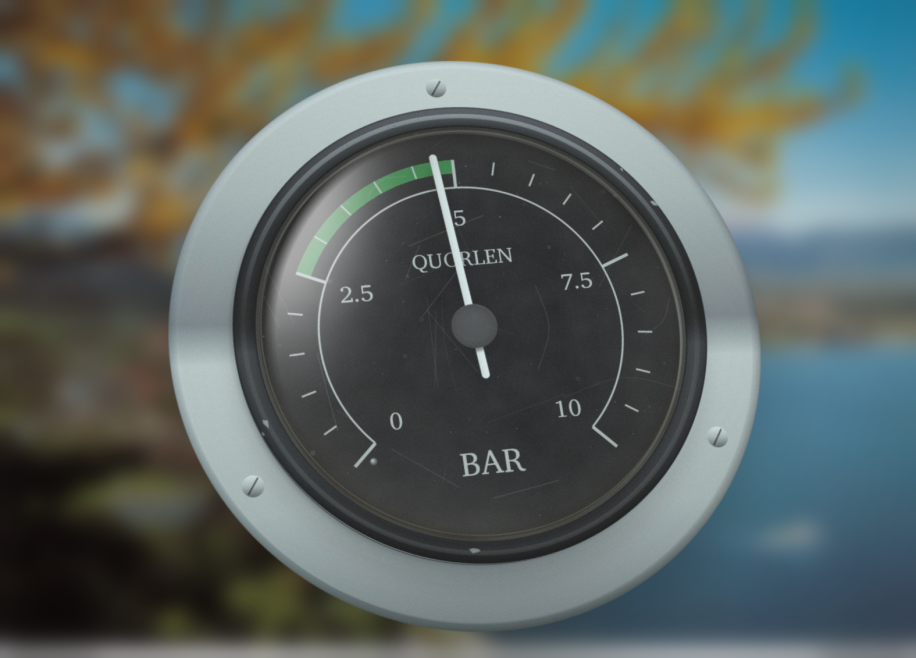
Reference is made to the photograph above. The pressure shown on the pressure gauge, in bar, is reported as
4.75 bar
